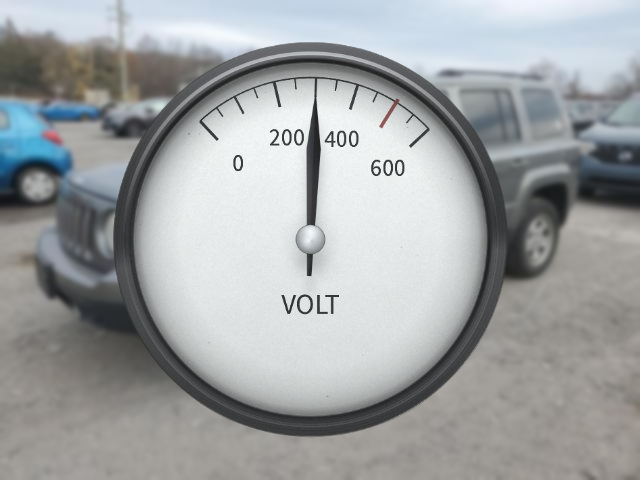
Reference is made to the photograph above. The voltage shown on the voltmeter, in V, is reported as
300 V
